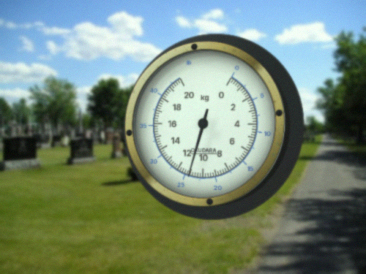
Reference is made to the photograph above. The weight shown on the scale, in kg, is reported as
11 kg
